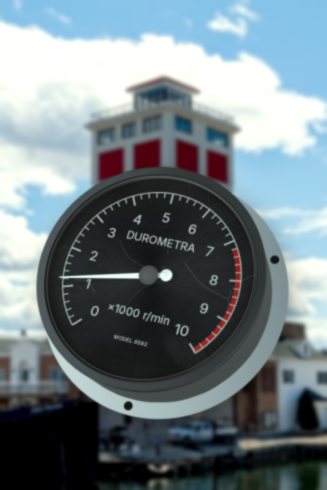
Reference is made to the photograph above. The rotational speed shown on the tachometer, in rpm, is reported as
1200 rpm
